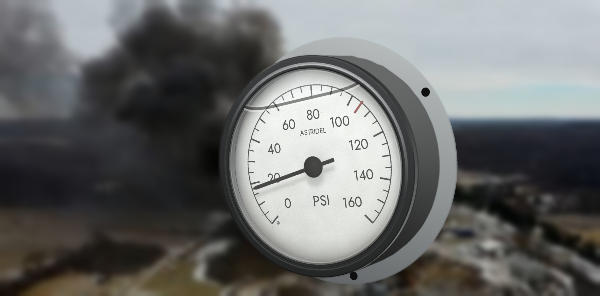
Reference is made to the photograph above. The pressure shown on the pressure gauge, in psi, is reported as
17.5 psi
